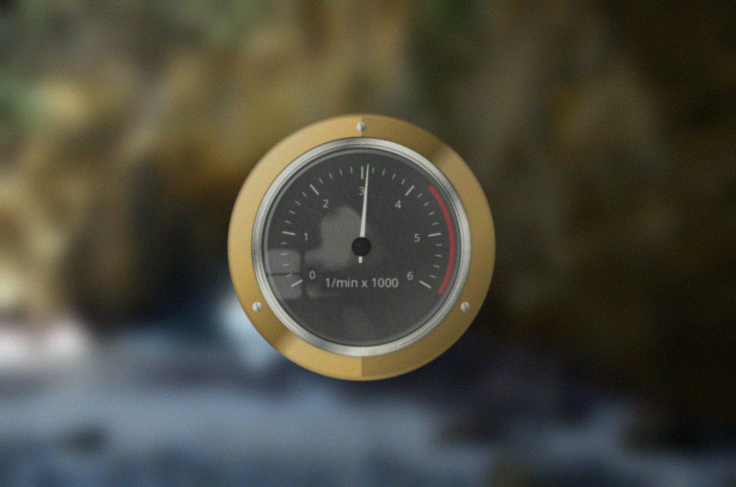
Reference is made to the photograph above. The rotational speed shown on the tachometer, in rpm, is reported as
3100 rpm
